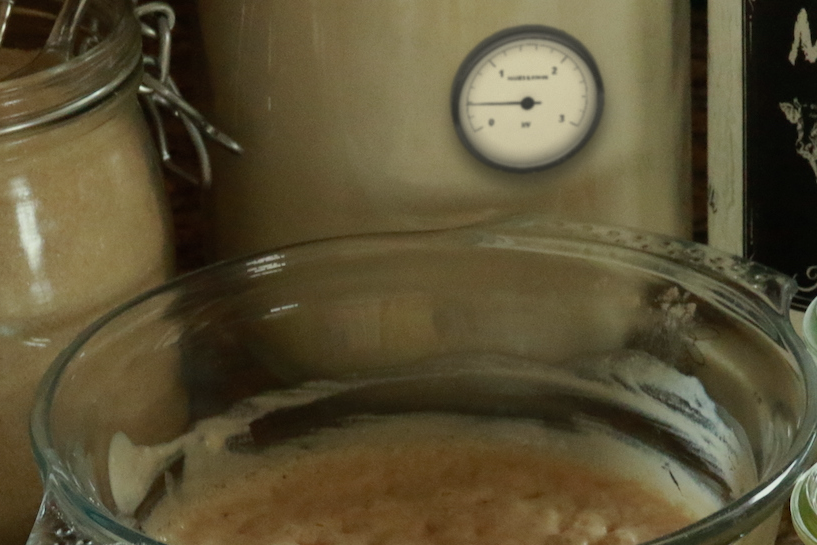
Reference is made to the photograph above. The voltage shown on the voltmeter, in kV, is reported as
0.4 kV
